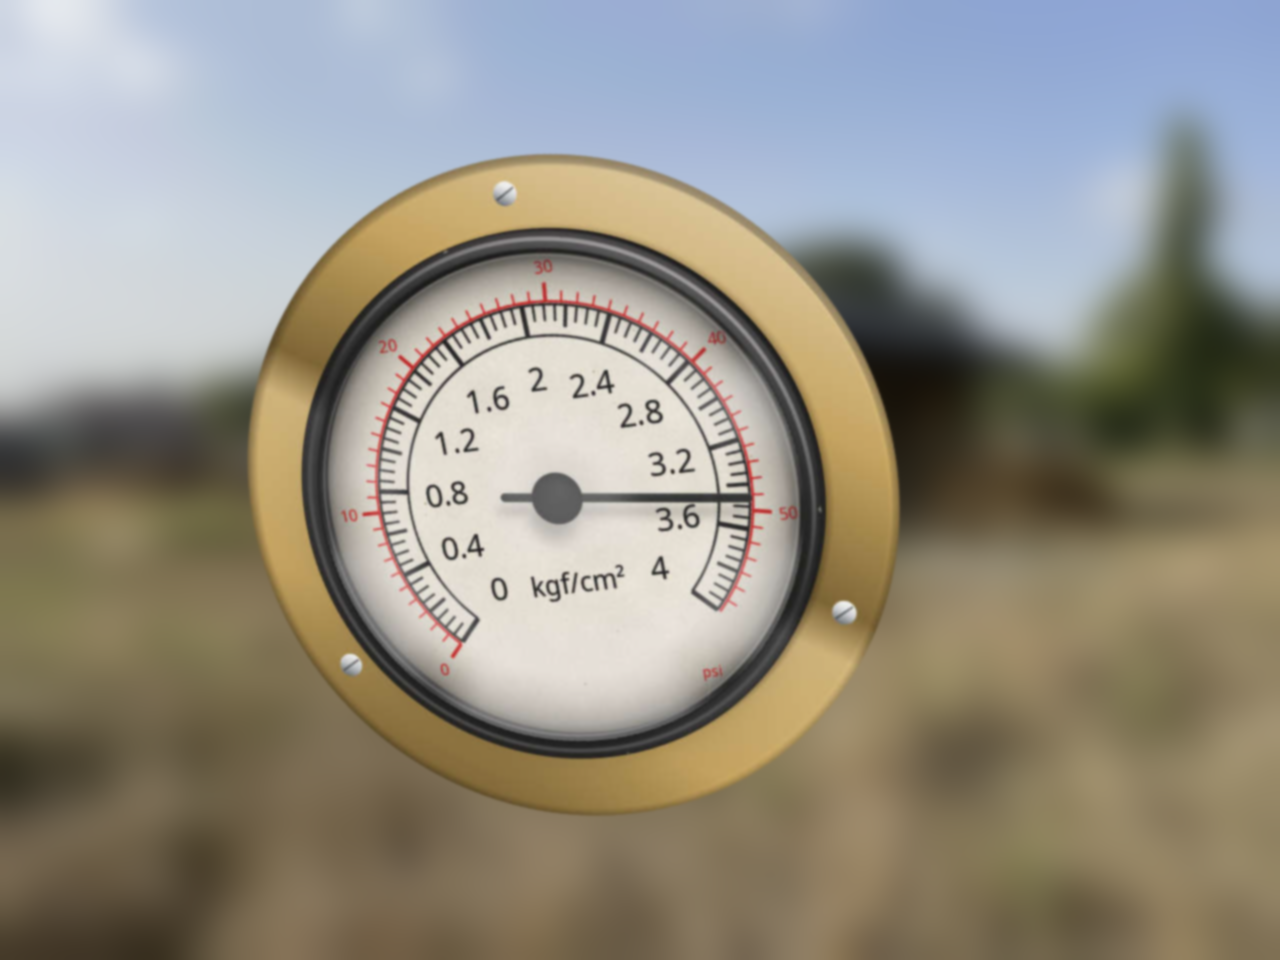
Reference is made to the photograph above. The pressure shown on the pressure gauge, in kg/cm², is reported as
3.45 kg/cm²
